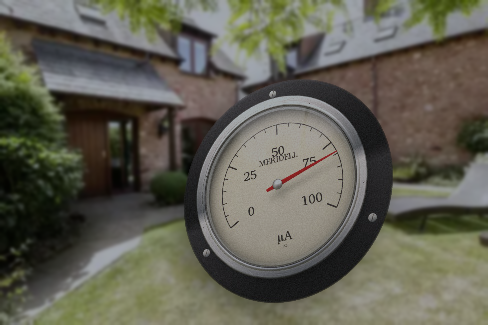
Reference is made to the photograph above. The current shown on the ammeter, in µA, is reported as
80 µA
